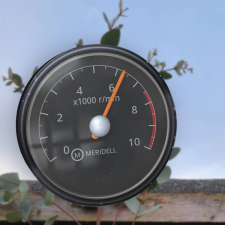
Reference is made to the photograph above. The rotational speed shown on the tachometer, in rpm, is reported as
6250 rpm
